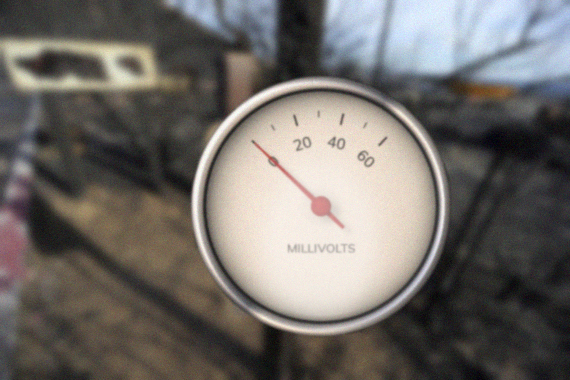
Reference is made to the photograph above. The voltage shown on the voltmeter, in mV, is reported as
0 mV
